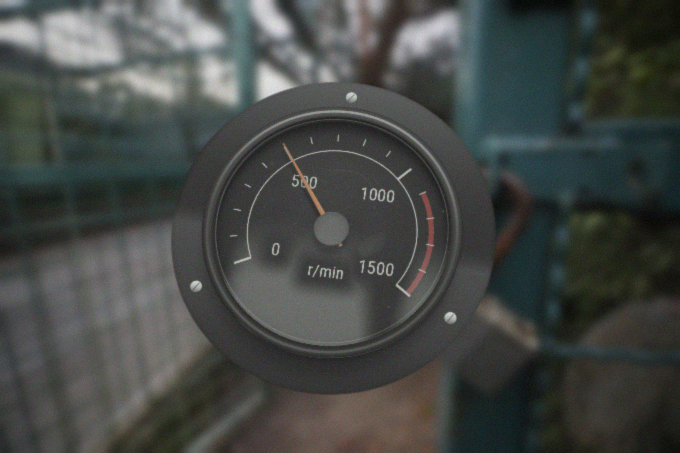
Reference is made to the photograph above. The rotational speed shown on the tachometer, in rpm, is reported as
500 rpm
